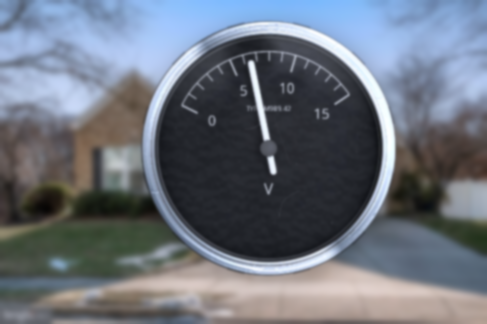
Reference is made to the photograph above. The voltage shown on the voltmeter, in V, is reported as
6.5 V
